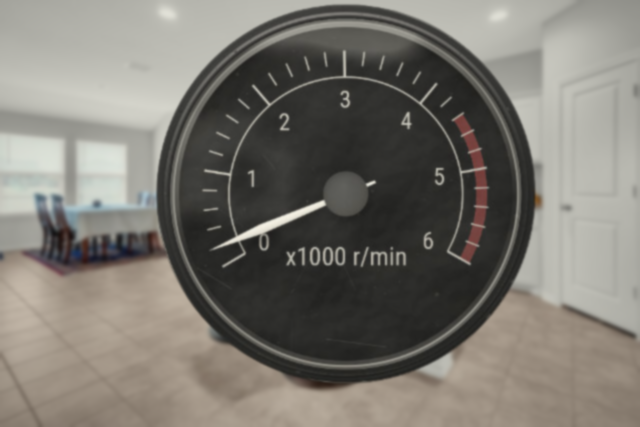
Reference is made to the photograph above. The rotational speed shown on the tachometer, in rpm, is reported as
200 rpm
